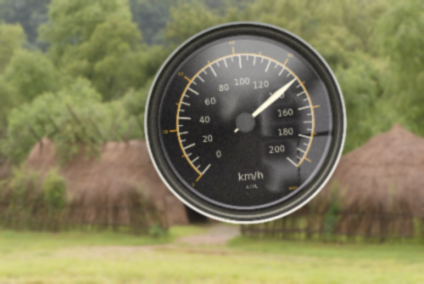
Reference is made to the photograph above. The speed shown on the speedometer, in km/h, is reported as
140 km/h
